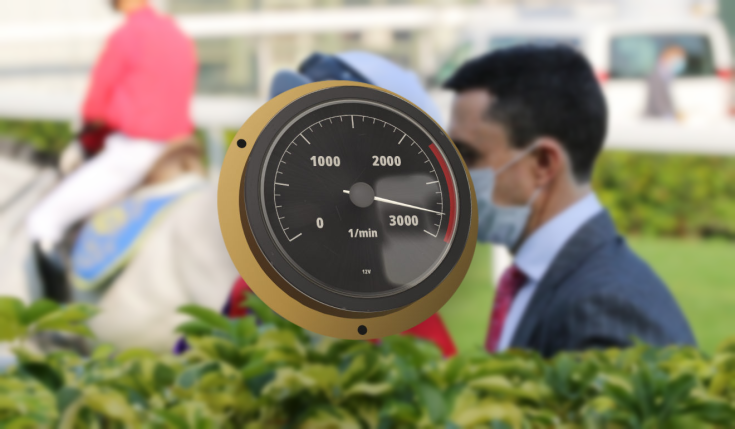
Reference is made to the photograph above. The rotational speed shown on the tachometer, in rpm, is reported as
2800 rpm
